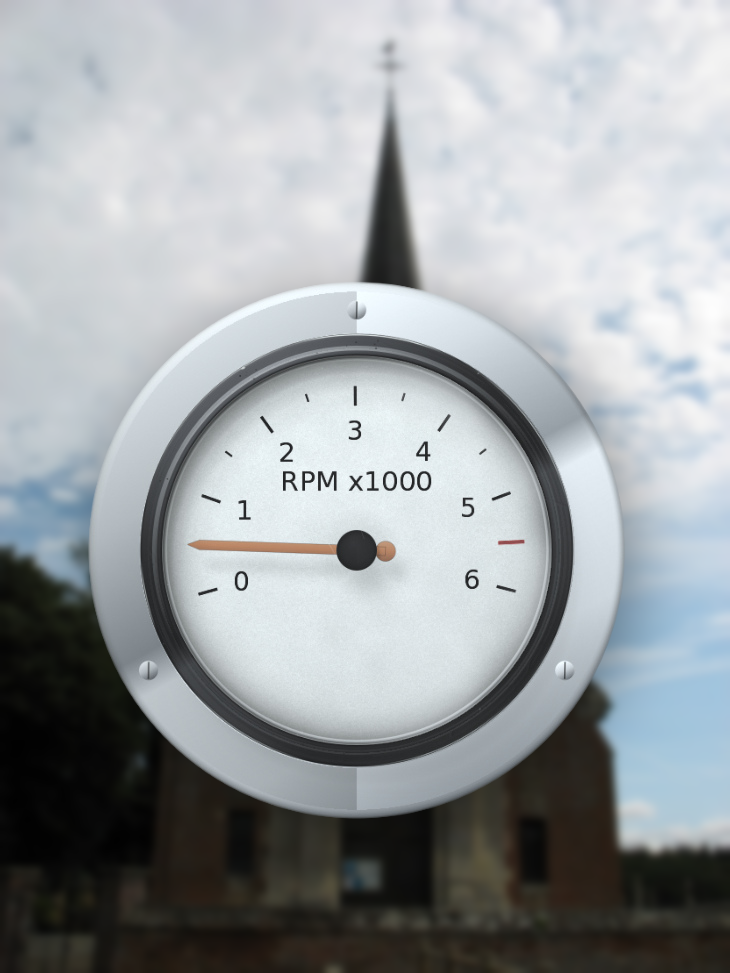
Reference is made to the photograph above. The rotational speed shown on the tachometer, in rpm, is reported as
500 rpm
